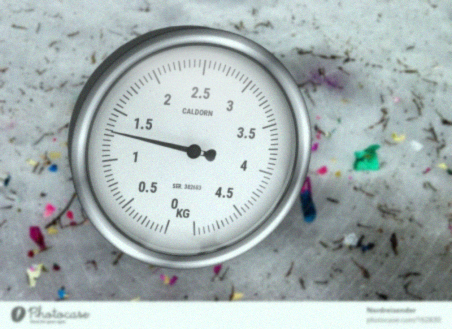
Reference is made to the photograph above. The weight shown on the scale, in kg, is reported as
1.3 kg
